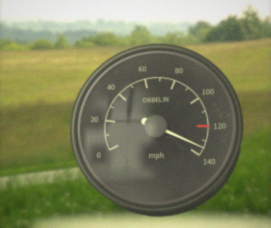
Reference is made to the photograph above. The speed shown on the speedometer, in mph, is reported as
135 mph
